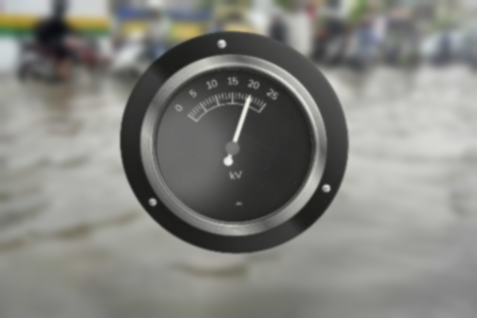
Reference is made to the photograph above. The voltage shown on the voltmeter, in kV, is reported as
20 kV
